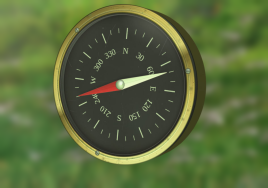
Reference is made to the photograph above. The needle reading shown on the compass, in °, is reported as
250 °
